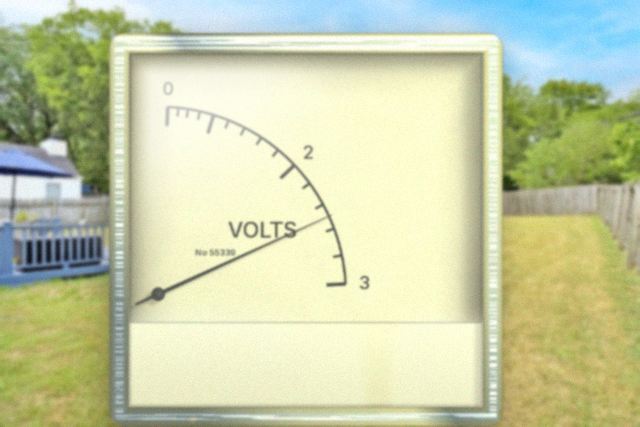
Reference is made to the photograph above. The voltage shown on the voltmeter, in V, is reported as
2.5 V
